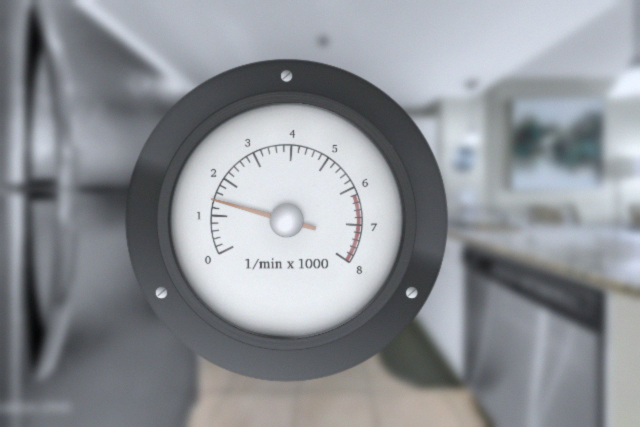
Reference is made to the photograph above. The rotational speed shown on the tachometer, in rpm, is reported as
1400 rpm
